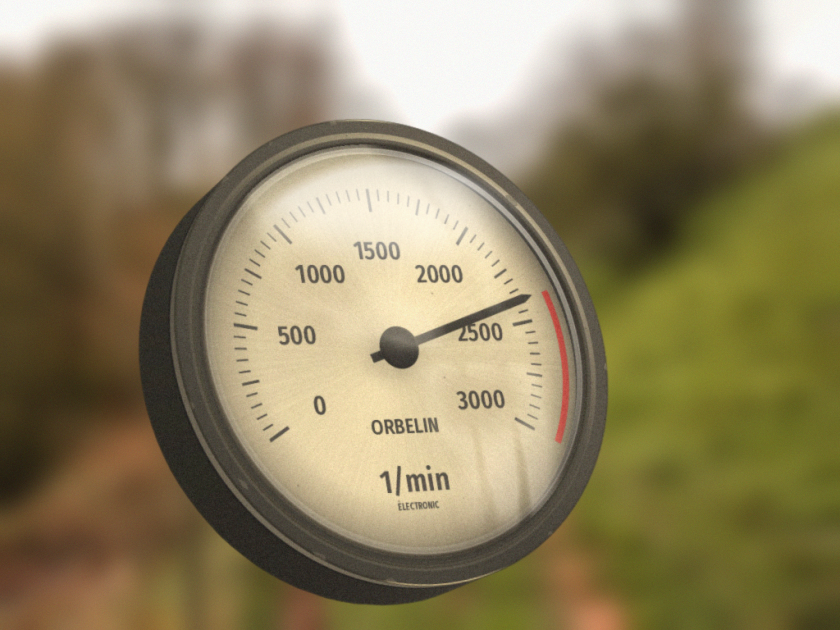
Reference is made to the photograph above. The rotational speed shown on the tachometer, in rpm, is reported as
2400 rpm
